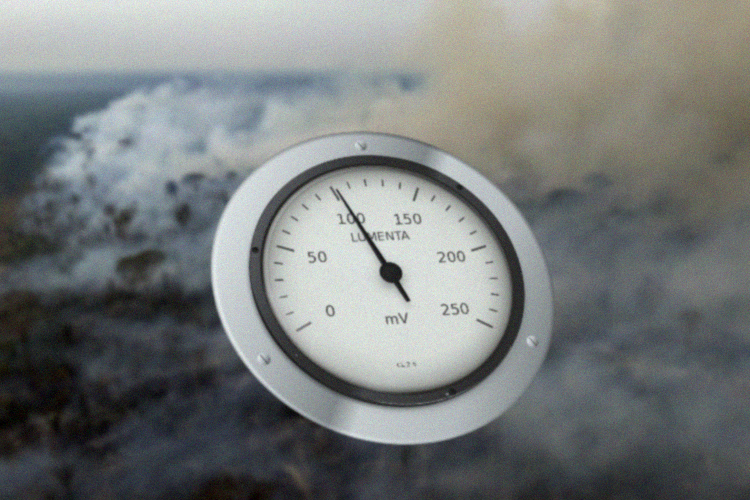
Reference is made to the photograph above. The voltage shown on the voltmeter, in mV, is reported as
100 mV
